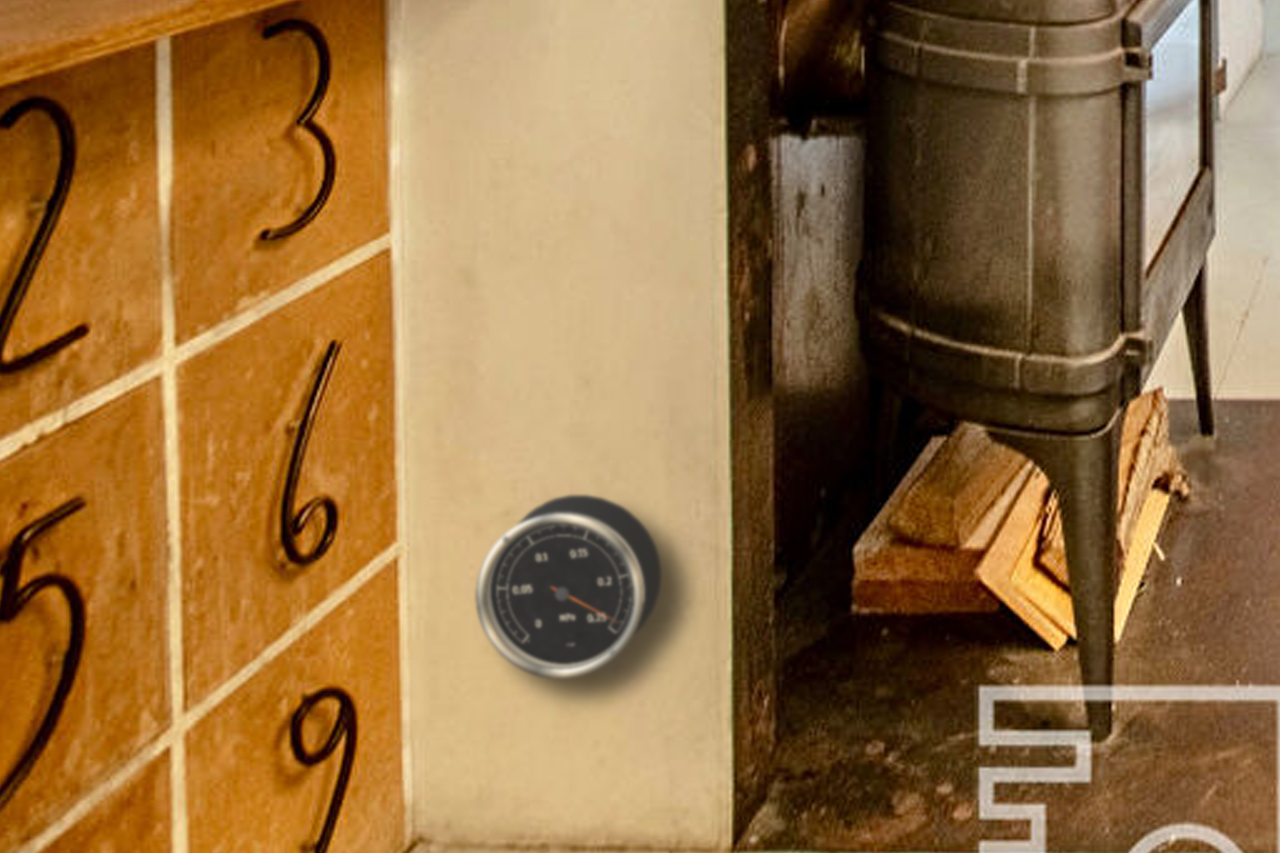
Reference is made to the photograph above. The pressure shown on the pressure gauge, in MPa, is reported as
0.24 MPa
